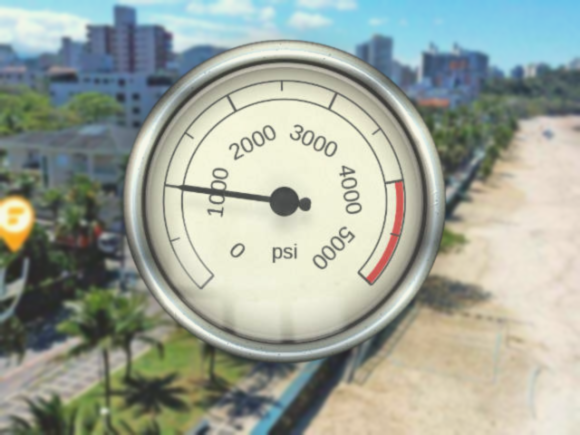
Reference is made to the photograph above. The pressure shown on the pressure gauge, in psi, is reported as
1000 psi
